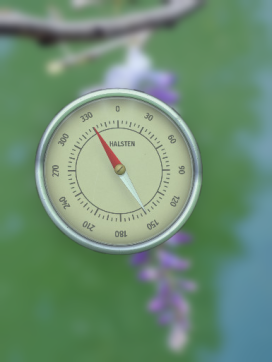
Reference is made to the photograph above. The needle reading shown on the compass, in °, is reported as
330 °
